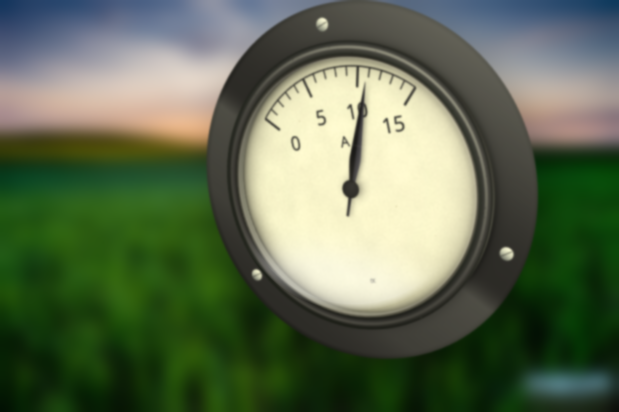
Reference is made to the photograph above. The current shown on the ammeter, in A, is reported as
11 A
